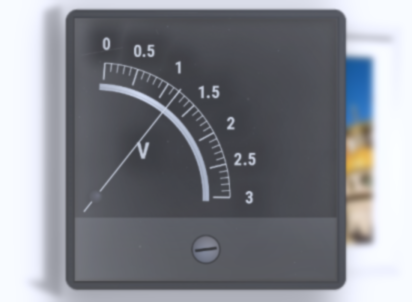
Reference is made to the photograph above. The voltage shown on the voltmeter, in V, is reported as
1.2 V
